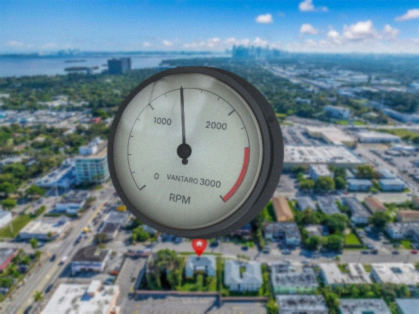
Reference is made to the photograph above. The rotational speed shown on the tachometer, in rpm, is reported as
1400 rpm
